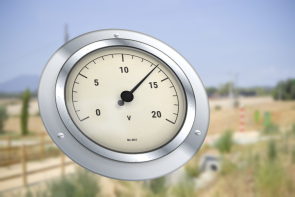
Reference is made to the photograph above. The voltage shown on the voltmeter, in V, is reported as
13.5 V
